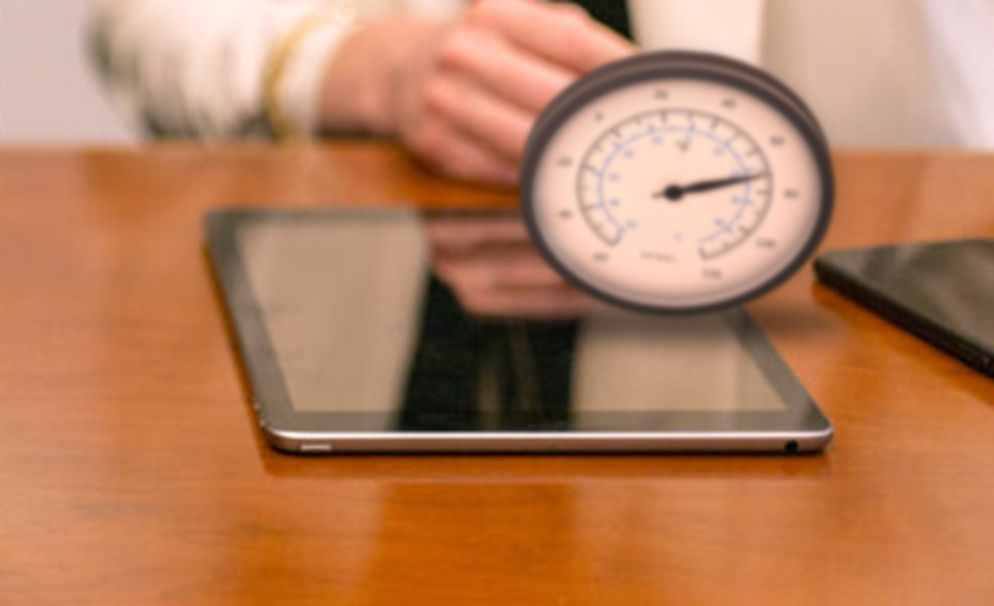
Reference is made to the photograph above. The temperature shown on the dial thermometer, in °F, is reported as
70 °F
